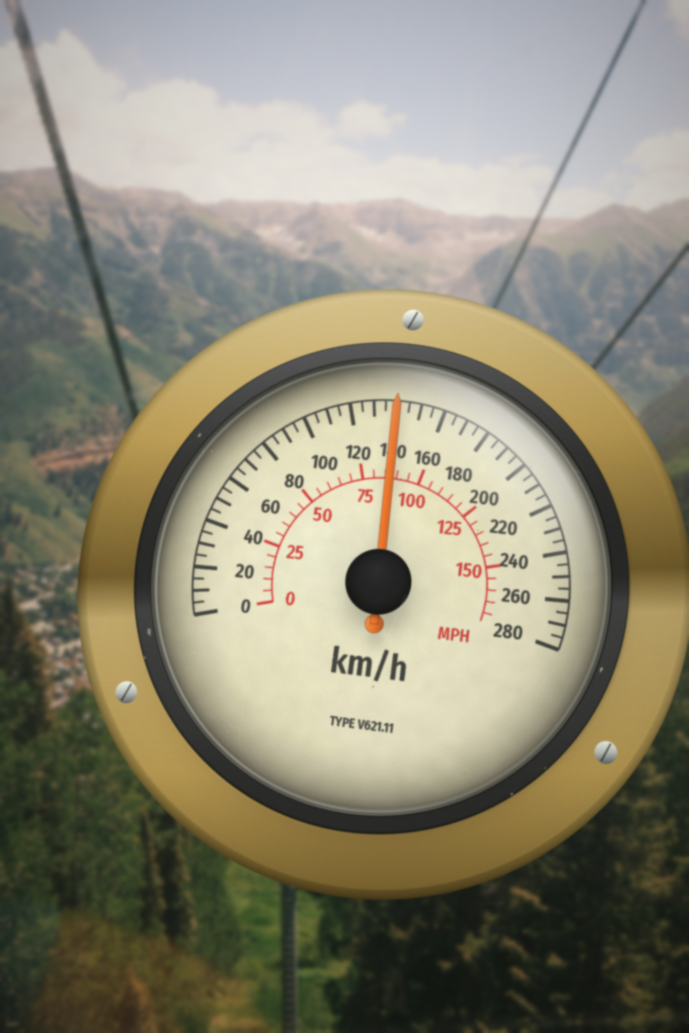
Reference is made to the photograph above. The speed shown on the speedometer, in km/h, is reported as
140 km/h
